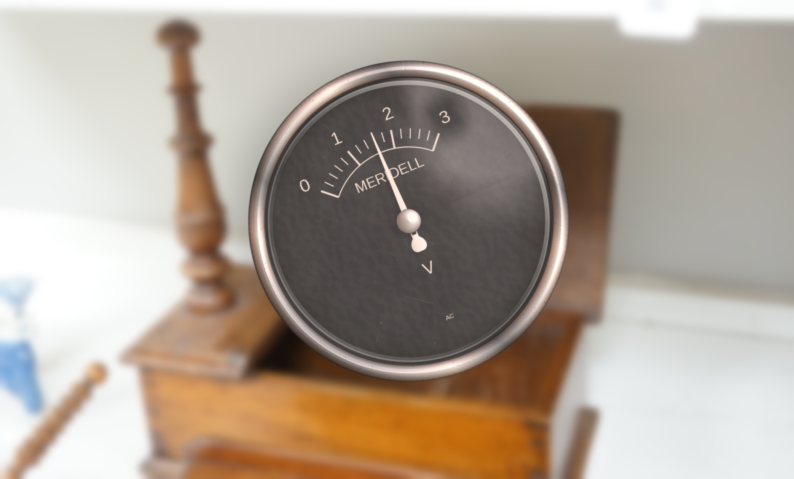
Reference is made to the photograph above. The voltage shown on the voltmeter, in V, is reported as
1.6 V
